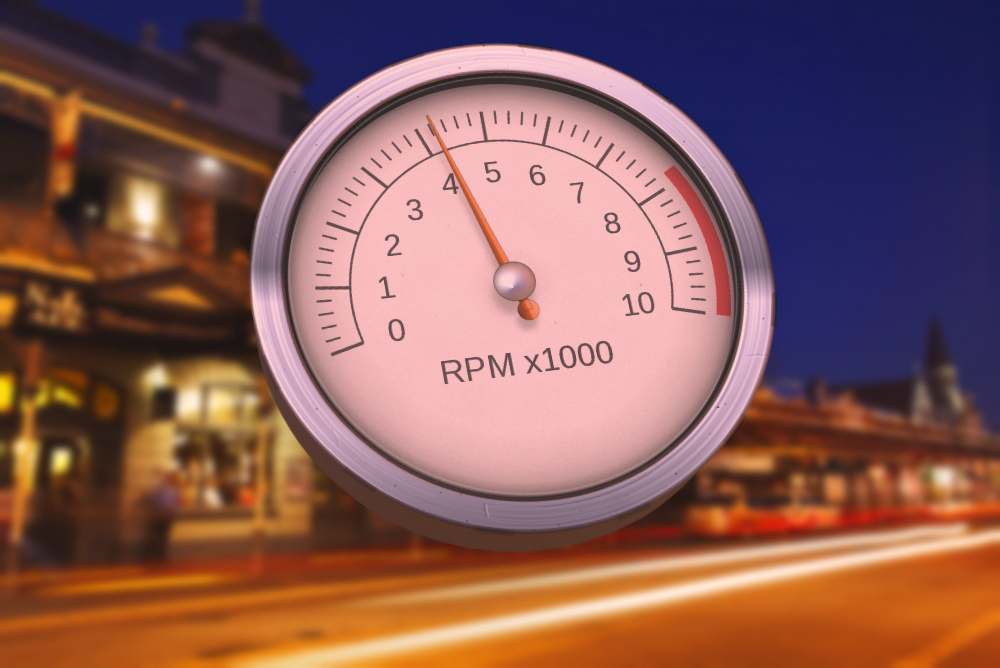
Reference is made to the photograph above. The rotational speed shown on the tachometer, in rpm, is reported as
4200 rpm
